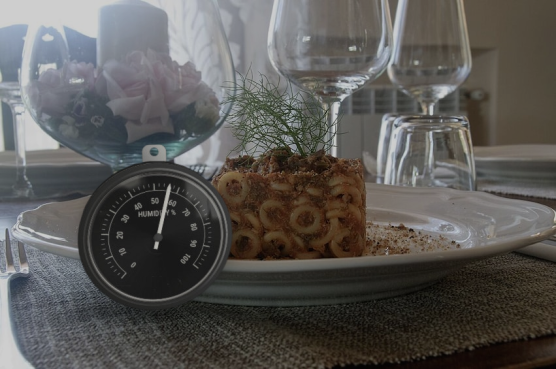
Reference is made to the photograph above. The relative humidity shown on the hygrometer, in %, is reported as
56 %
